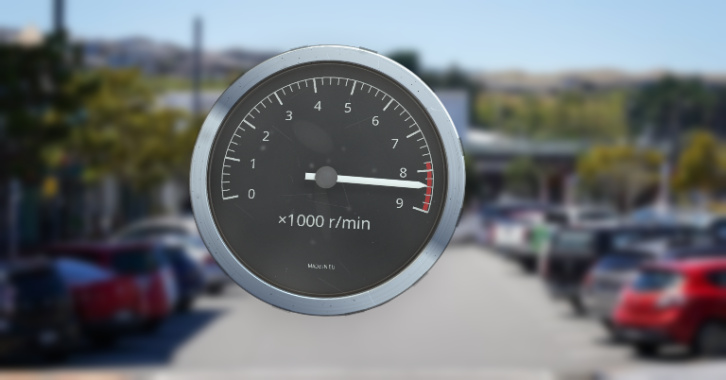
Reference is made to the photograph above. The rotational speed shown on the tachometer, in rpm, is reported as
8400 rpm
